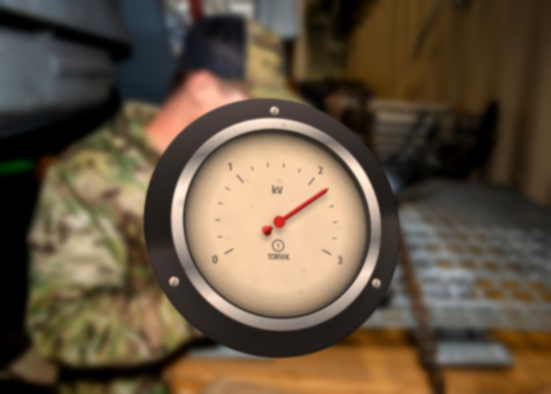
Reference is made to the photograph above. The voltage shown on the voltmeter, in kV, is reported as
2.2 kV
